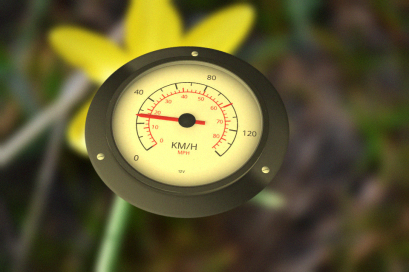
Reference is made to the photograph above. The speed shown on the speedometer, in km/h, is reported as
25 km/h
